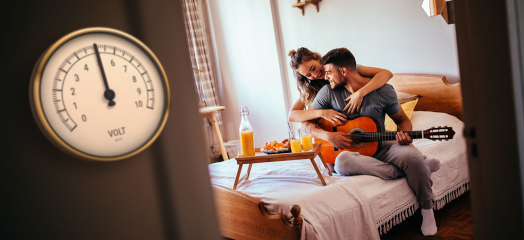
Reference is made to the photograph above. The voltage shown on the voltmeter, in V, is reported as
5 V
